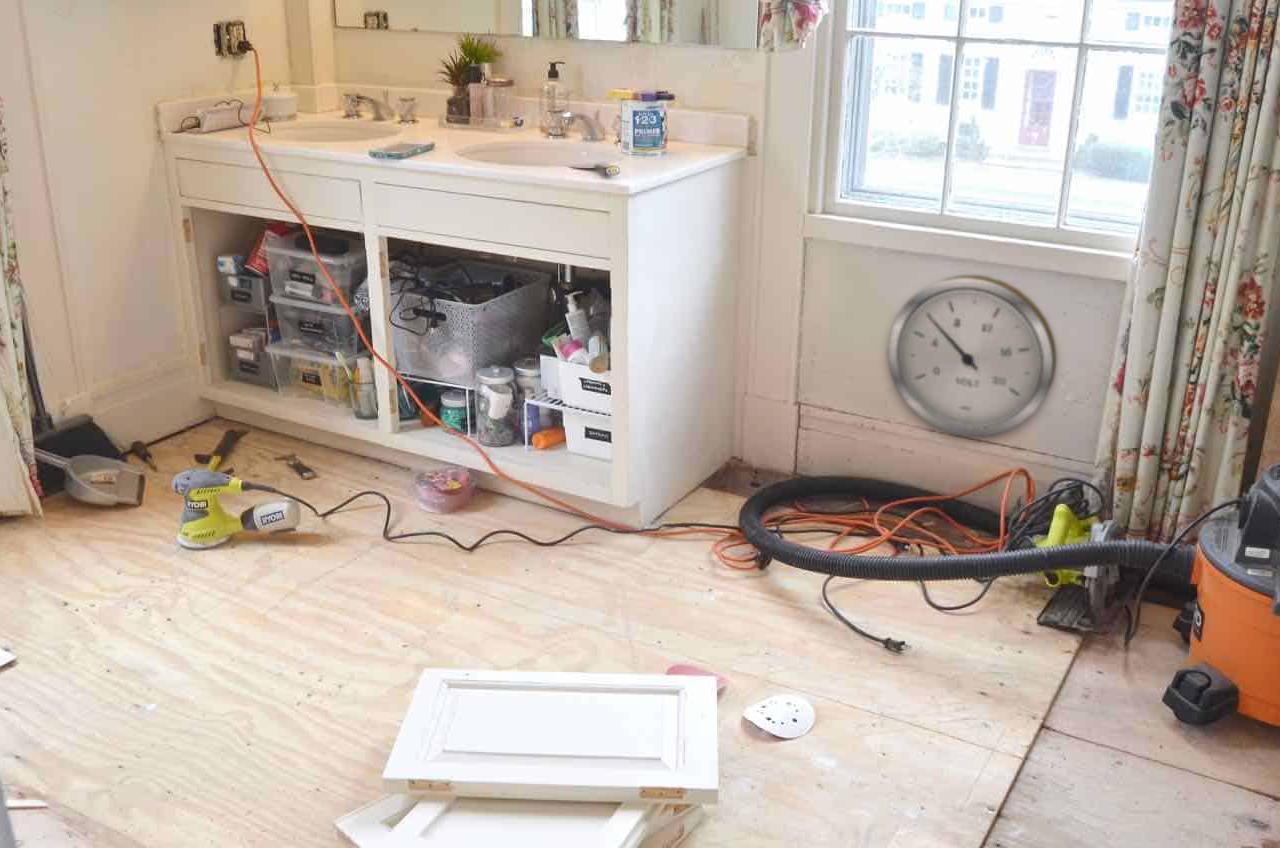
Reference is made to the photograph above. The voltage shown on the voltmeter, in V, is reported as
6 V
